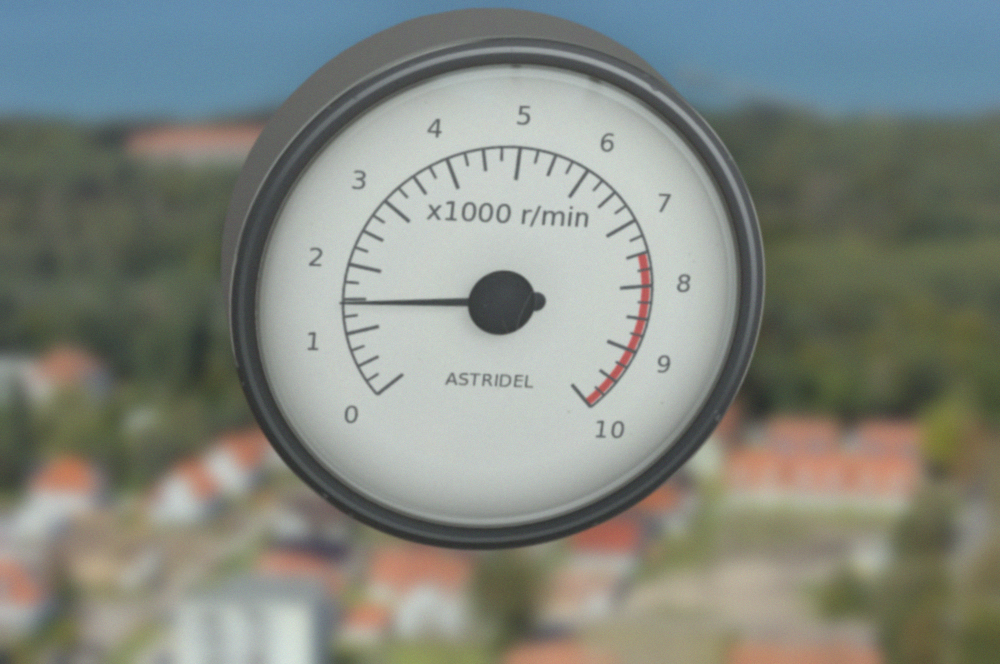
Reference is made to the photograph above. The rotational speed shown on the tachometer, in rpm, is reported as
1500 rpm
